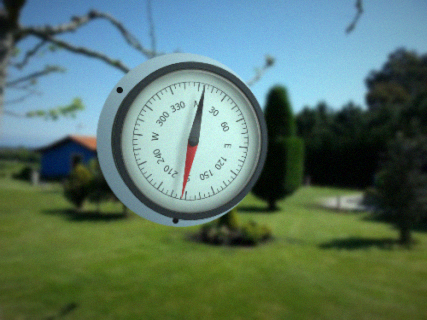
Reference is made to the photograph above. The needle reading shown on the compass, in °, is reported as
185 °
